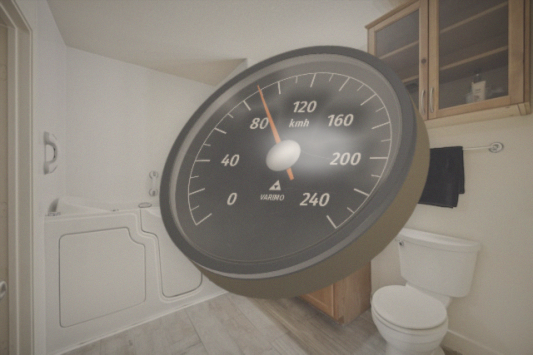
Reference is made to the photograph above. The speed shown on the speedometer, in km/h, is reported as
90 km/h
